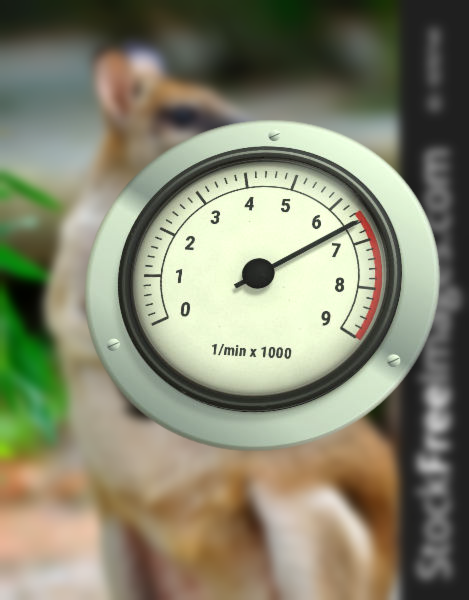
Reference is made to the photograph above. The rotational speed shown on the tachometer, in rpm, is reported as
6600 rpm
